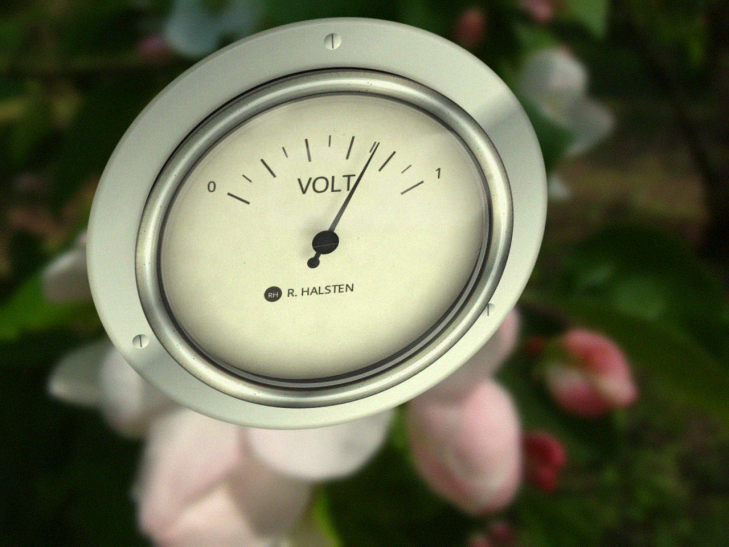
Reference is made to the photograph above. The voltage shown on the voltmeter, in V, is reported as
0.7 V
